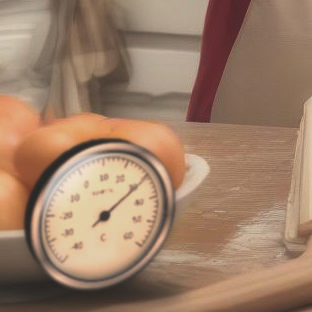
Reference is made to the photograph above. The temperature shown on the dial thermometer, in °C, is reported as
30 °C
